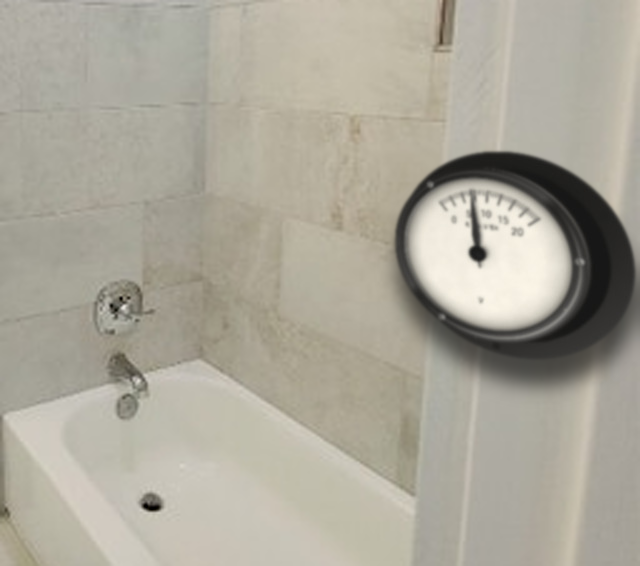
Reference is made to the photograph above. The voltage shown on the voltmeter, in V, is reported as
7.5 V
